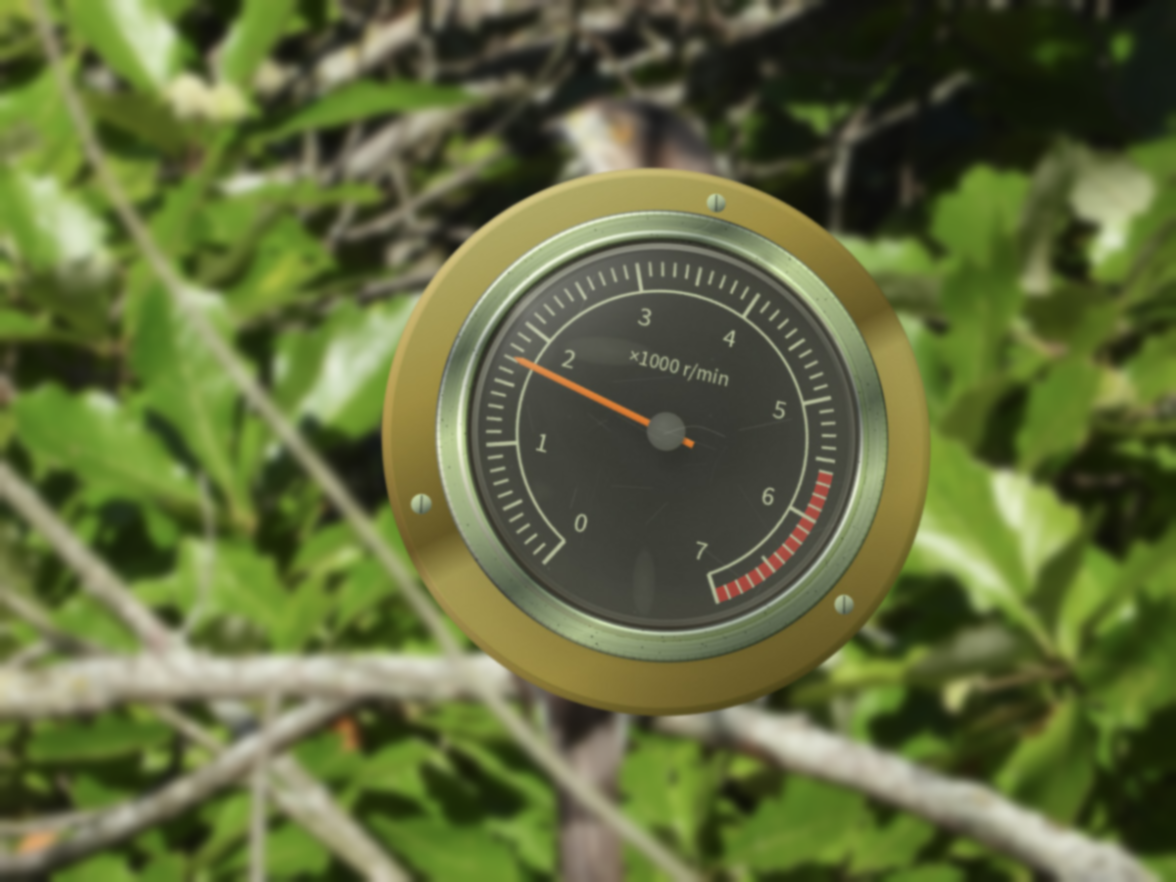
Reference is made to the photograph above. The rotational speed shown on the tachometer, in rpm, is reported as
1700 rpm
